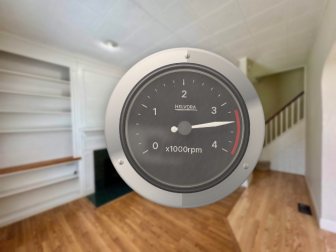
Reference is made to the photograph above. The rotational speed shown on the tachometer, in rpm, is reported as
3400 rpm
